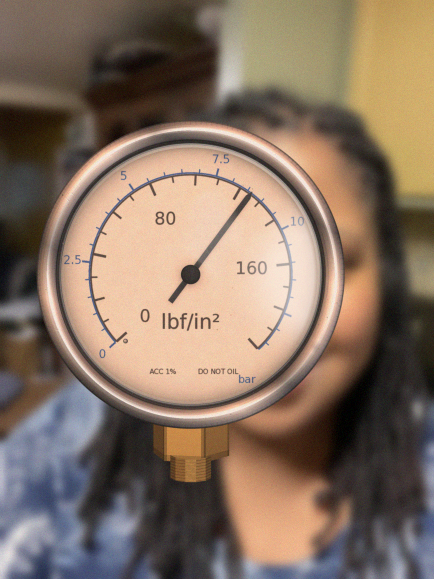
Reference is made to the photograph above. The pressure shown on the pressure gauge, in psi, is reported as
125 psi
